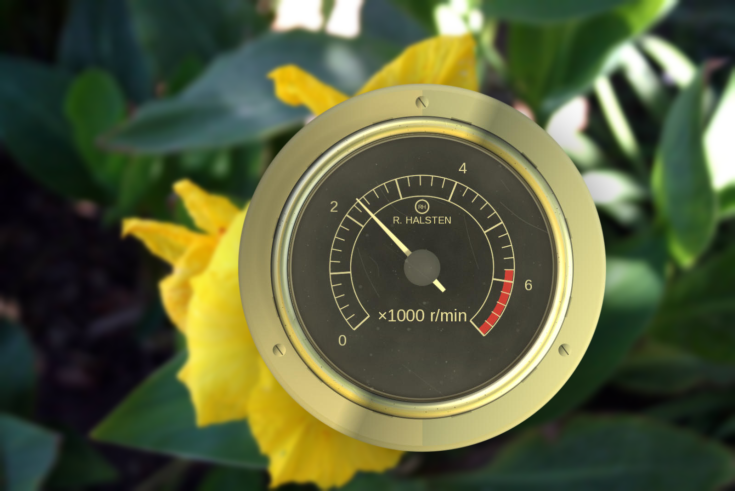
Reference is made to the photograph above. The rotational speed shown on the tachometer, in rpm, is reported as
2300 rpm
